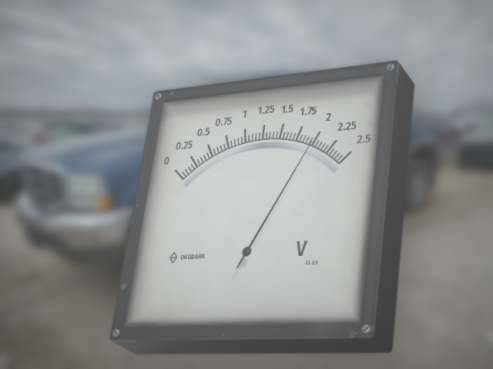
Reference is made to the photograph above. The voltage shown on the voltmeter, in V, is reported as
2 V
